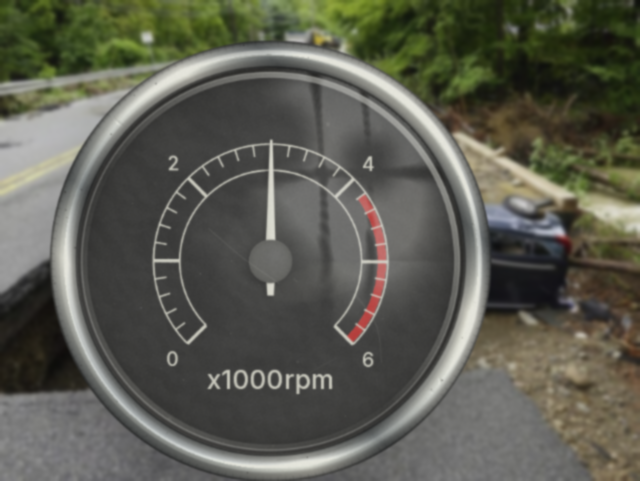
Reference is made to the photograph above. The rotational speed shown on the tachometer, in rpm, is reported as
3000 rpm
